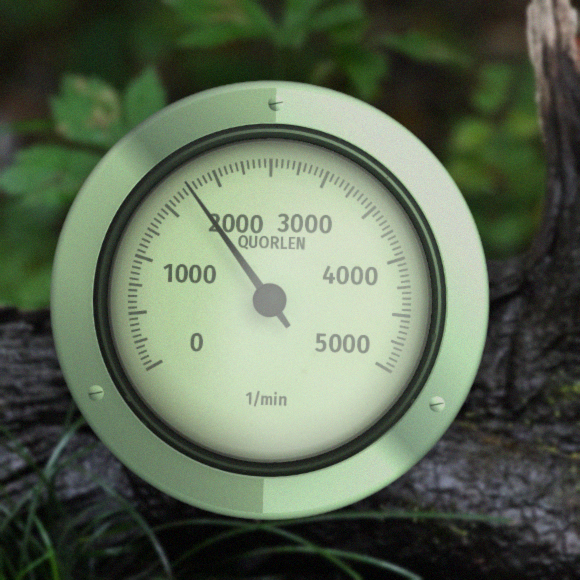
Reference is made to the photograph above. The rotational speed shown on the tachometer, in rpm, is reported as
1750 rpm
